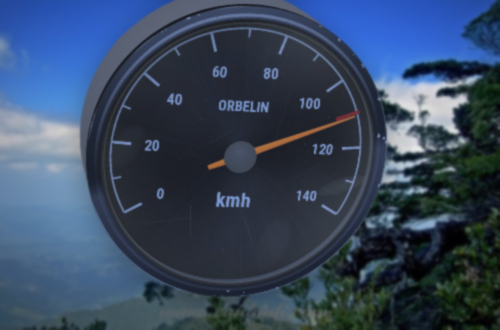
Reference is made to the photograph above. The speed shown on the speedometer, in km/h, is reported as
110 km/h
